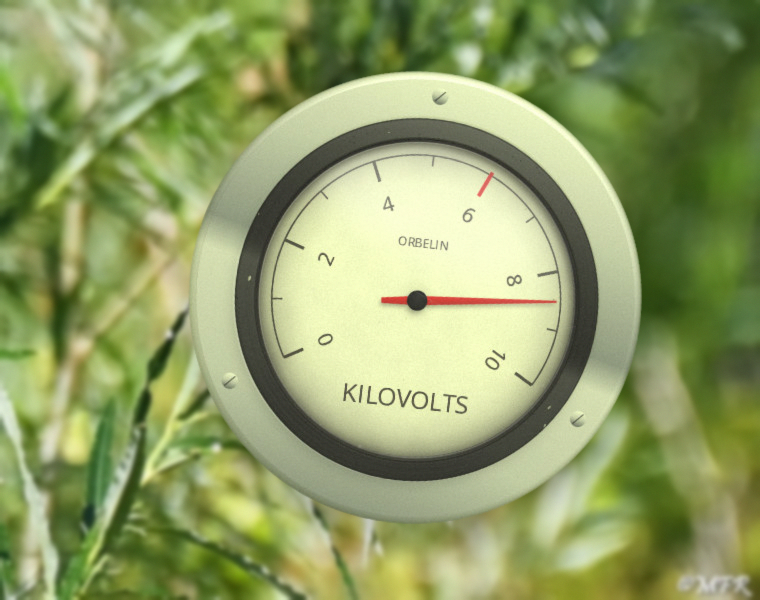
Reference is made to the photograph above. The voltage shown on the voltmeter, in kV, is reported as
8.5 kV
